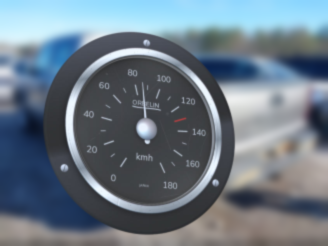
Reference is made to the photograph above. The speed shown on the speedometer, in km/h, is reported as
85 km/h
